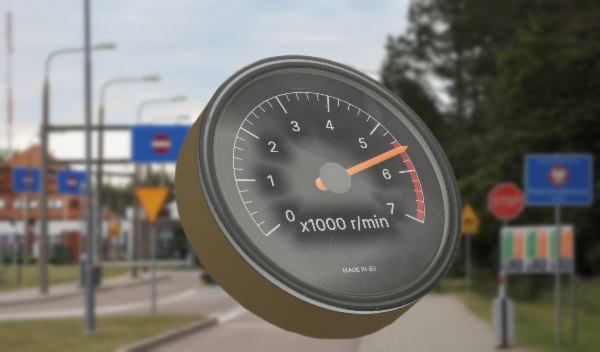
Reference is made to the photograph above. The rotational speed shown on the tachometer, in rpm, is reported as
5600 rpm
